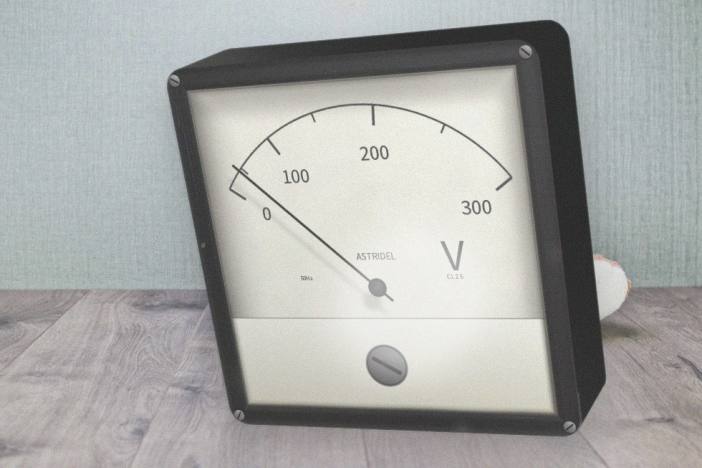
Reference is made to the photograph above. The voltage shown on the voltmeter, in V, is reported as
50 V
